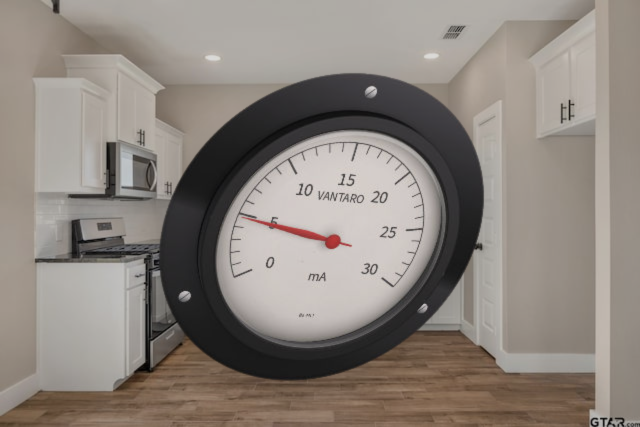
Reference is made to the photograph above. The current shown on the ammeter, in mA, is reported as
5 mA
